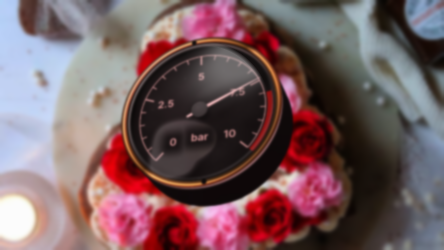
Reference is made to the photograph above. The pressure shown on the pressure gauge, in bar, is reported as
7.5 bar
